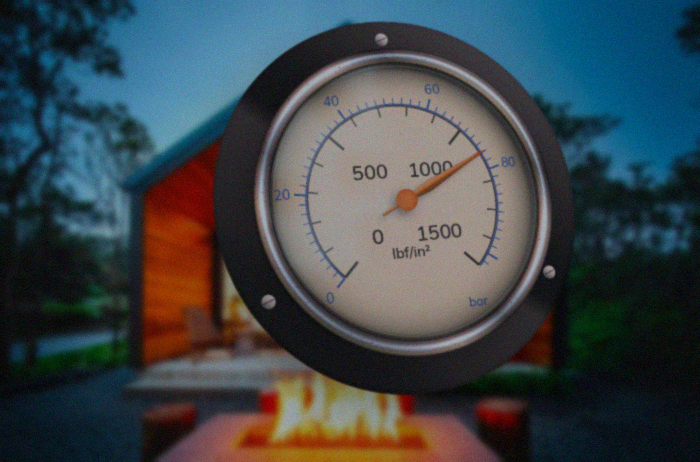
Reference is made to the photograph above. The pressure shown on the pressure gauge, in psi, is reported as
1100 psi
